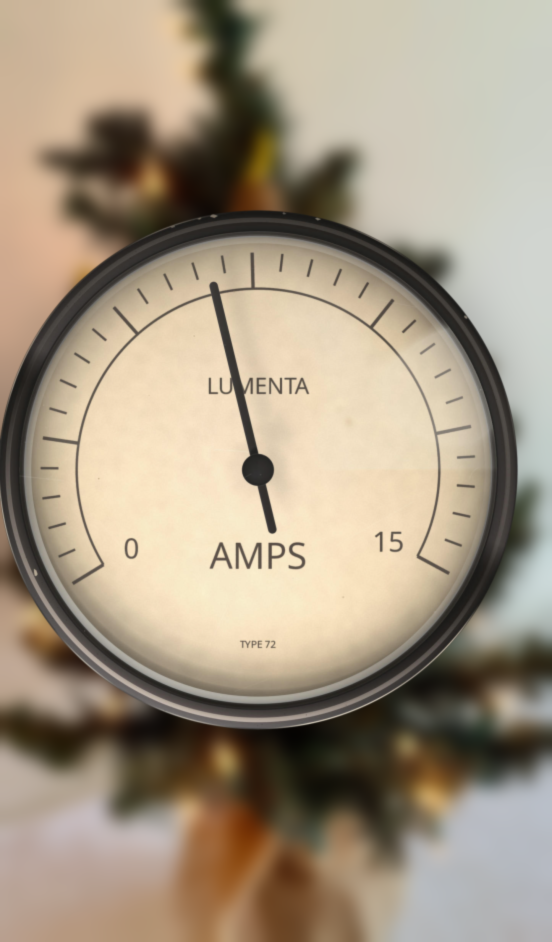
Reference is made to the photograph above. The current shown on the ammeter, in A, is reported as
6.75 A
